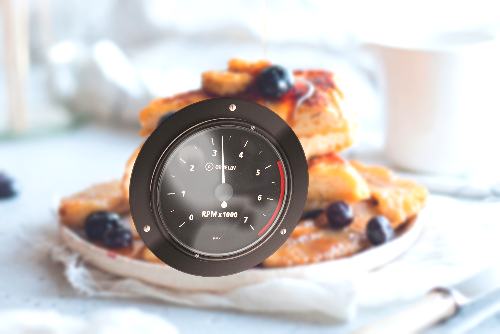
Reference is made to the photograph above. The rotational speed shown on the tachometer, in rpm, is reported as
3250 rpm
